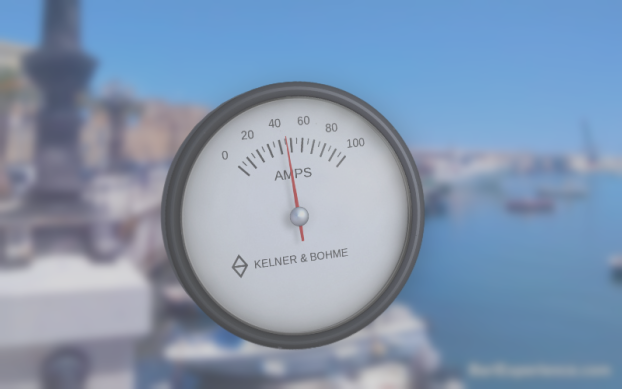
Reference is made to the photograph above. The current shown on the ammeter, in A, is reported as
45 A
